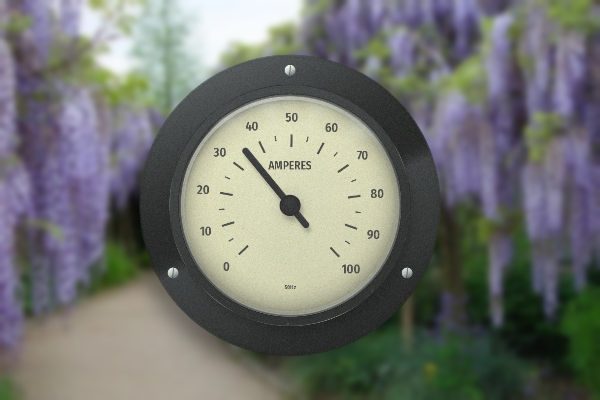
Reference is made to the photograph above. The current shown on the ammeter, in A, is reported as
35 A
